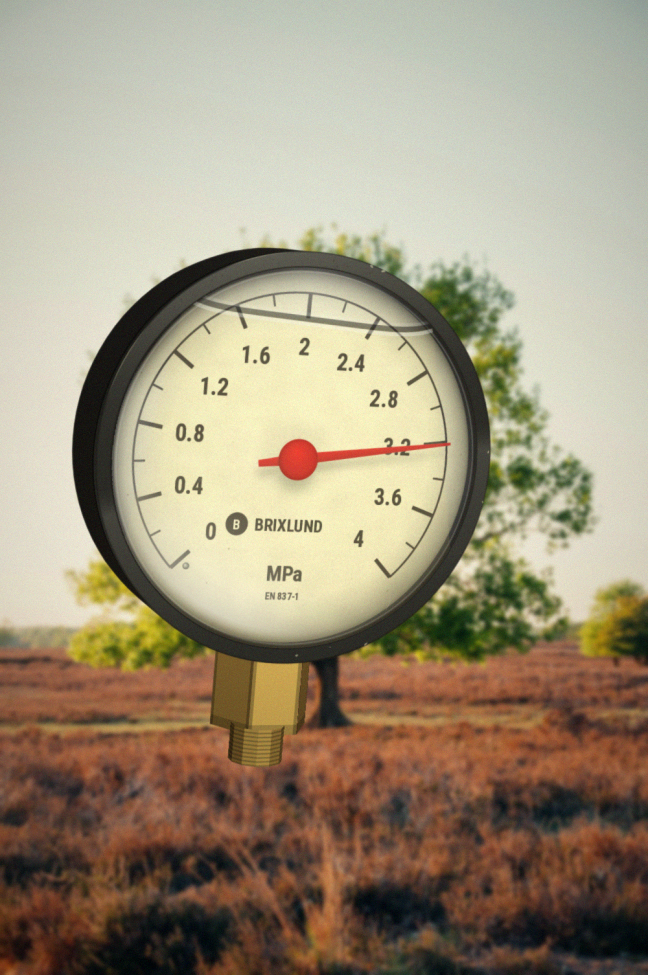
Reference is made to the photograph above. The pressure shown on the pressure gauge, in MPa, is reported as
3.2 MPa
